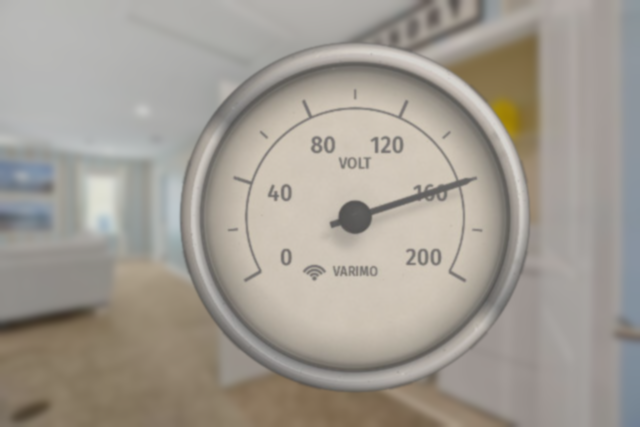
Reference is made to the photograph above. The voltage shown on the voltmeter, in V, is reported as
160 V
